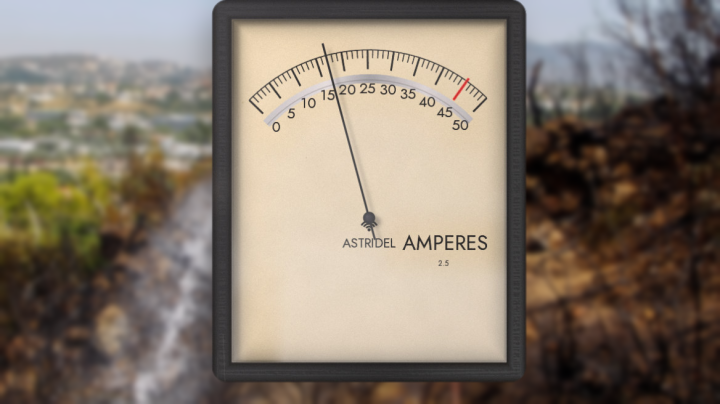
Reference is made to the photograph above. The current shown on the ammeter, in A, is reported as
17 A
